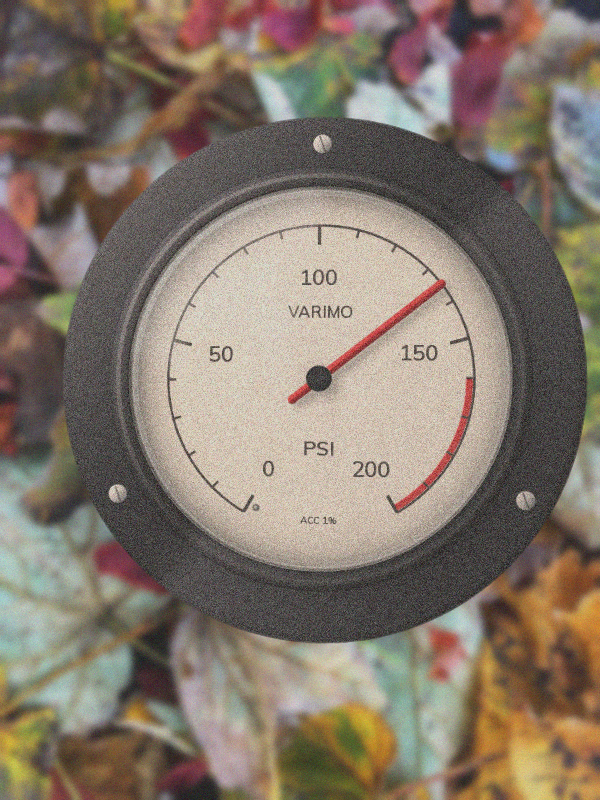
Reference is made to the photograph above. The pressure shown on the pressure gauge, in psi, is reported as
135 psi
